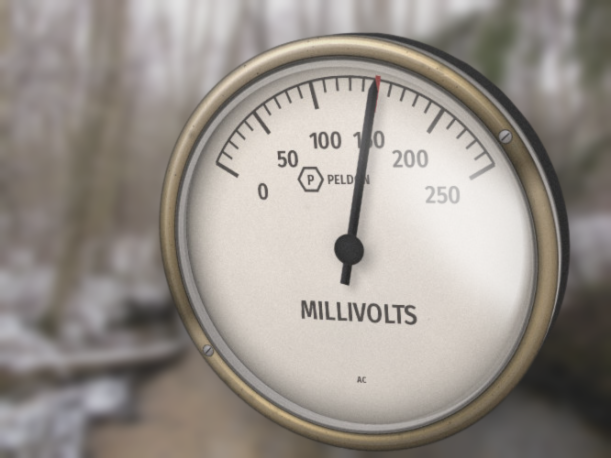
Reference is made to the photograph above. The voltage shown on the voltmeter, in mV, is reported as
150 mV
